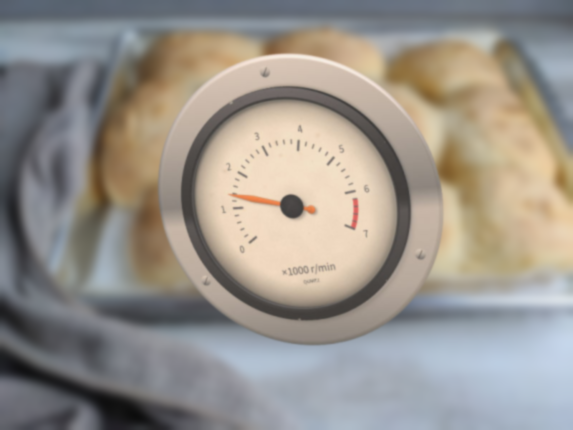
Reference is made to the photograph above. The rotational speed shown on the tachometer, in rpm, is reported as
1400 rpm
